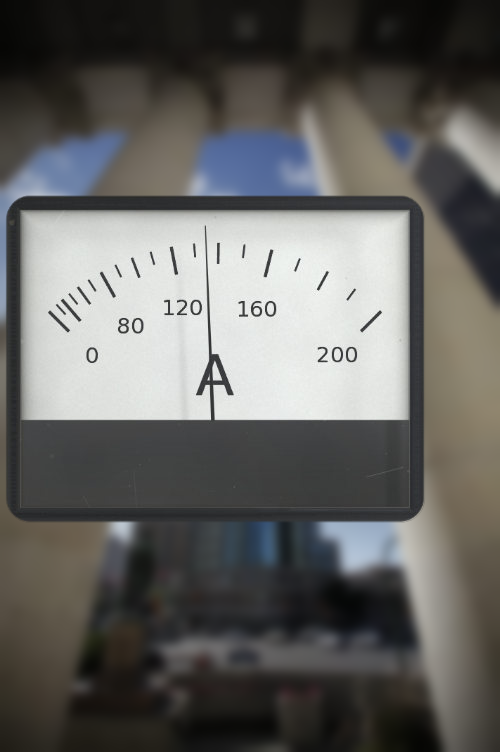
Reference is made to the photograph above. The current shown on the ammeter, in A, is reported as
135 A
